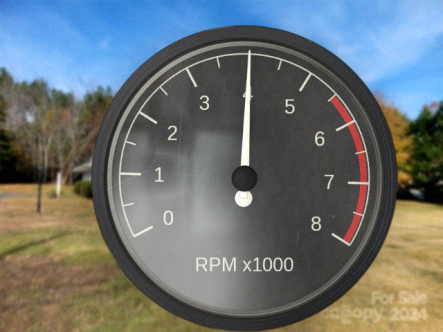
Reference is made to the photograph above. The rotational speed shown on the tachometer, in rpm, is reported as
4000 rpm
